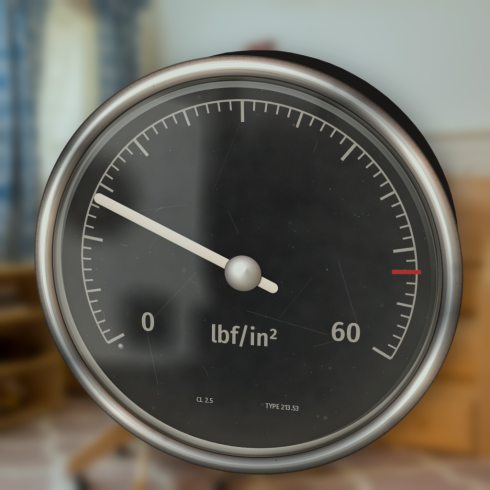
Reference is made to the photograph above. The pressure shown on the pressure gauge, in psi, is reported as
14 psi
